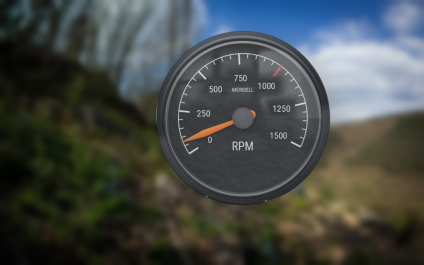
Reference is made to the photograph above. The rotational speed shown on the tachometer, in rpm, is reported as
75 rpm
